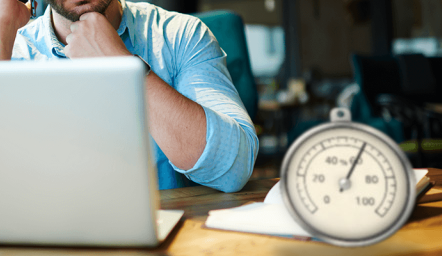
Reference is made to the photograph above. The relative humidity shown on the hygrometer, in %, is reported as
60 %
